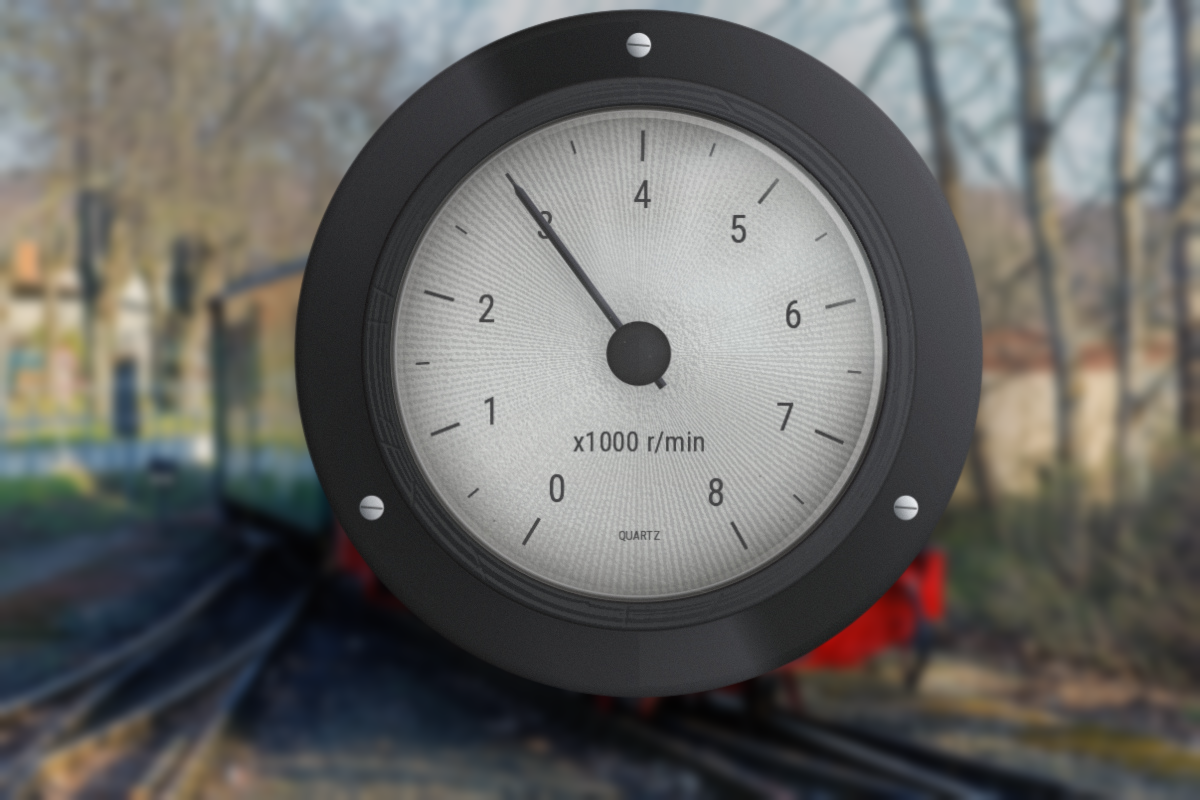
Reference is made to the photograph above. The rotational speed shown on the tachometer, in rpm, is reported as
3000 rpm
